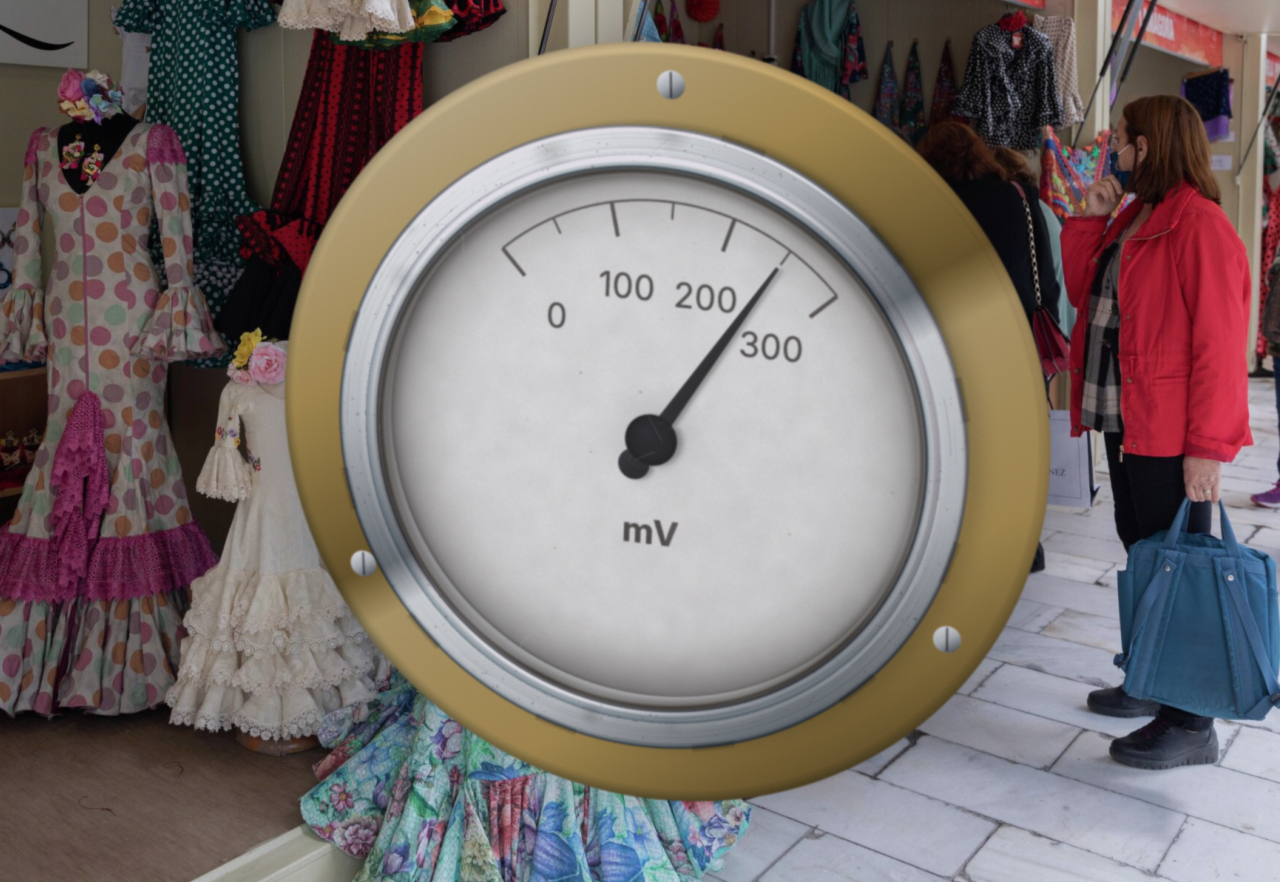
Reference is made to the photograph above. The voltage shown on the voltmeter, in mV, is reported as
250 mV
